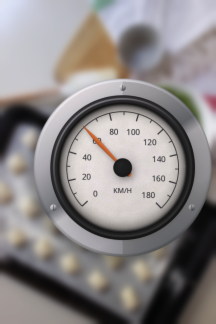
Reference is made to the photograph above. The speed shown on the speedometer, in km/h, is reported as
60 km/h
